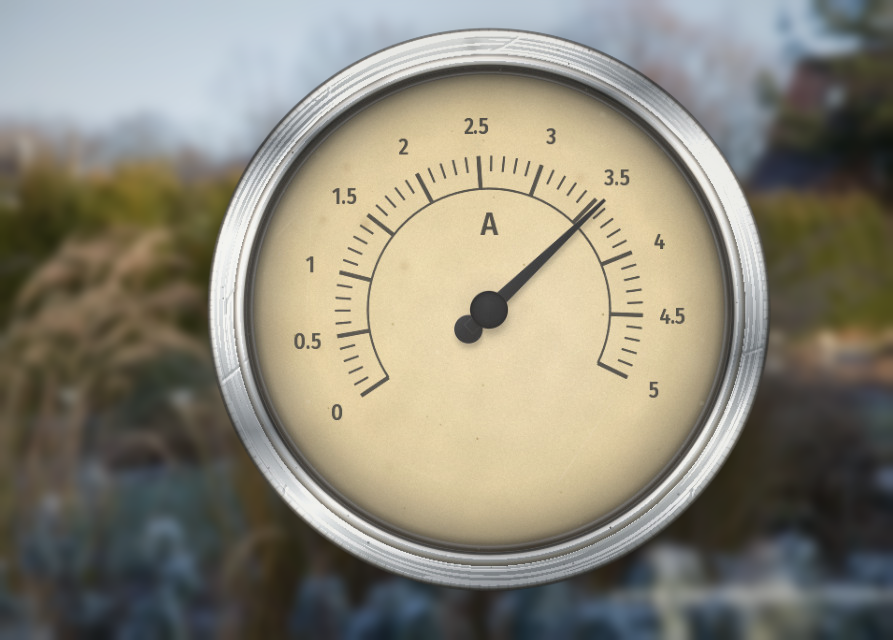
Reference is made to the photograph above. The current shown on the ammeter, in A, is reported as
3.55 A
